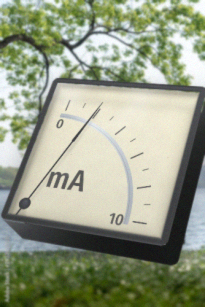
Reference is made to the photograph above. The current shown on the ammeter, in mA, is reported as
2 mA
